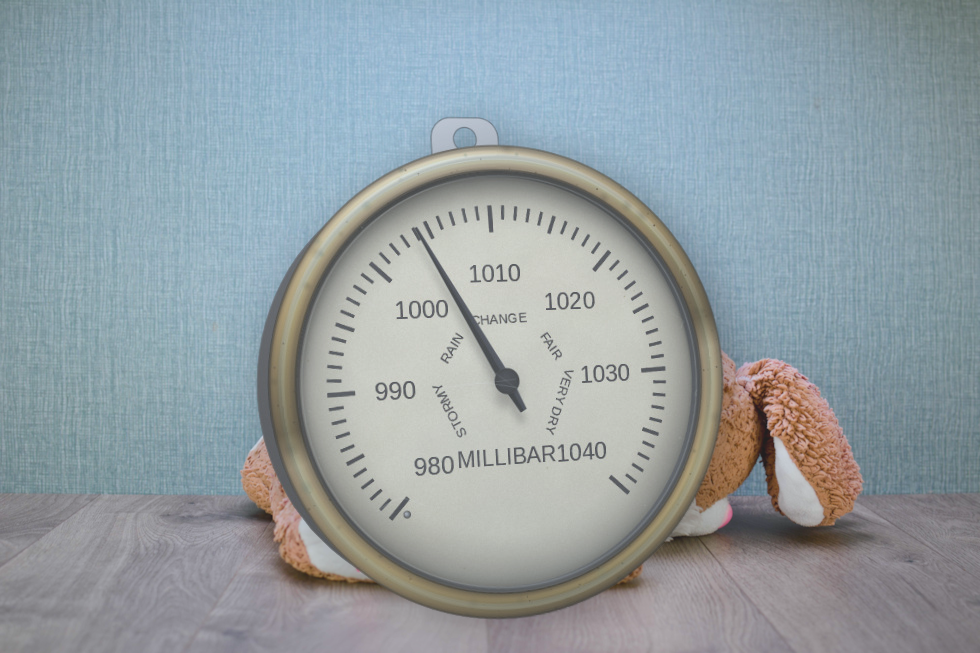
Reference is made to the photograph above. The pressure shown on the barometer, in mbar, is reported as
1004 mbar
